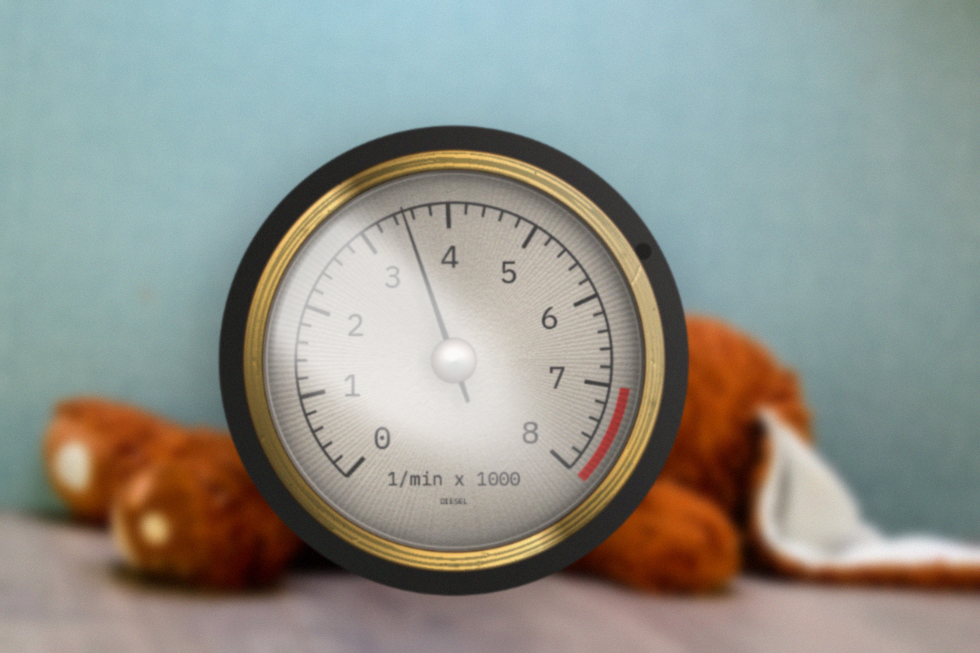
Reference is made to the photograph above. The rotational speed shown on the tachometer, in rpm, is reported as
3500 rpm
